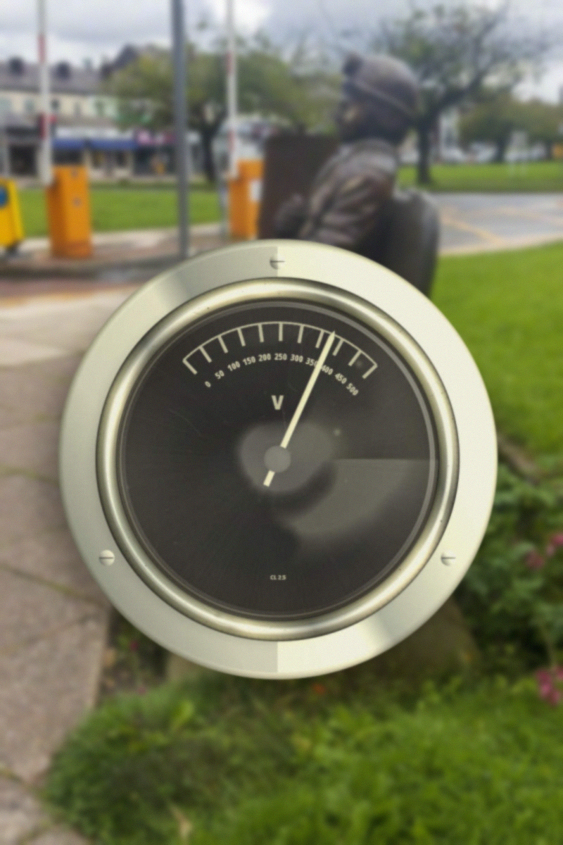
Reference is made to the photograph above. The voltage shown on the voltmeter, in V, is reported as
375 V
